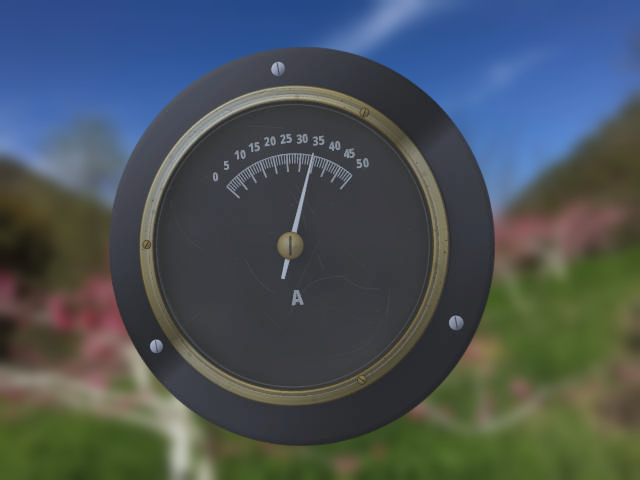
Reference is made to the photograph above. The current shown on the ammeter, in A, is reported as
35 A
